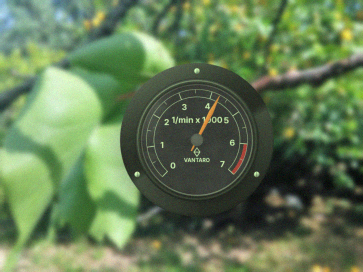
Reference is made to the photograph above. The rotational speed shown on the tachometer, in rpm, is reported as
4250 rpm
